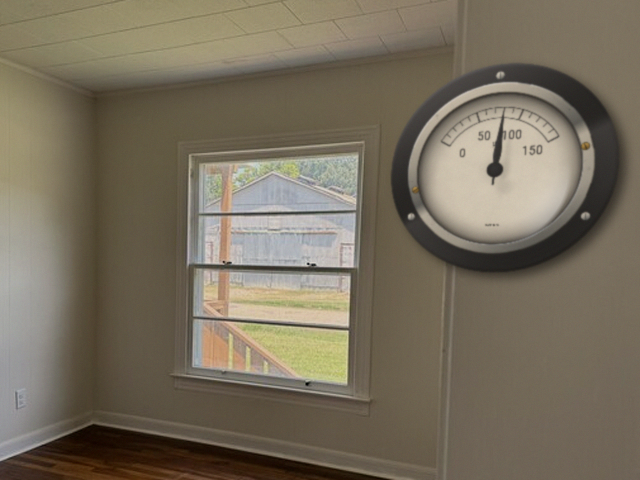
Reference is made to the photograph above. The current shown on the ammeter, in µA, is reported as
80 µA
